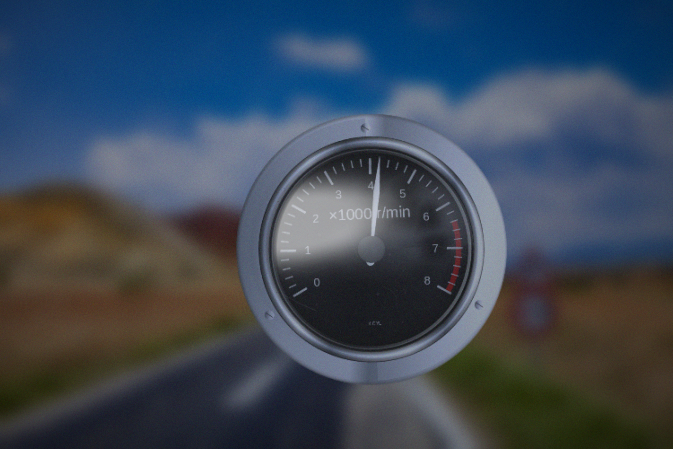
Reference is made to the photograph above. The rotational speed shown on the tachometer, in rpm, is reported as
4200 rpm
